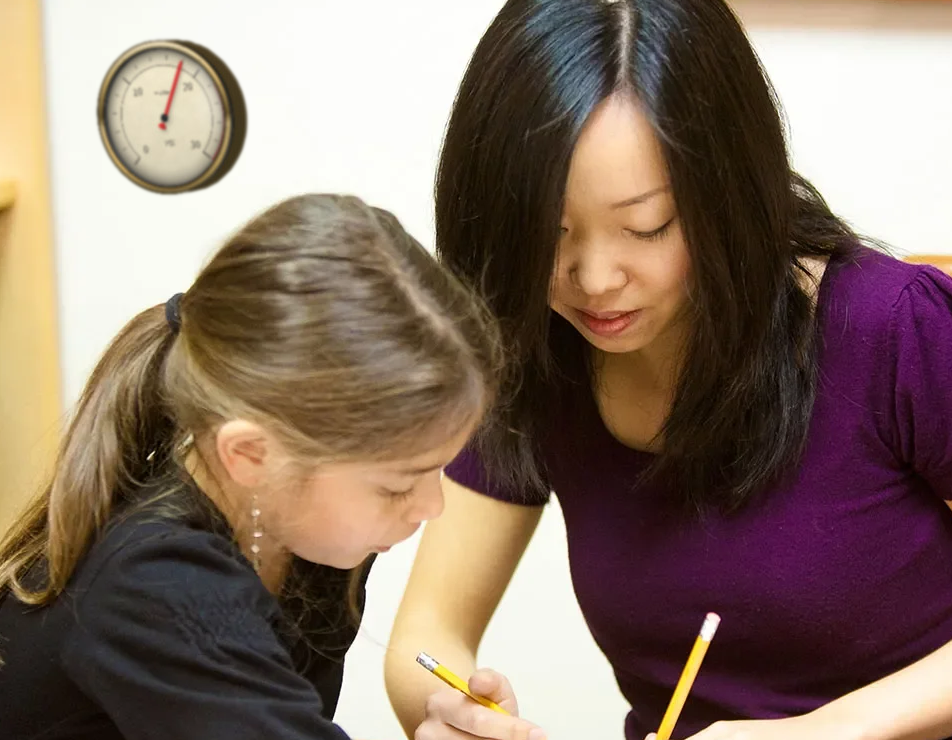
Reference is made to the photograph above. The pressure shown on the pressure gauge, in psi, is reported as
18 psi
